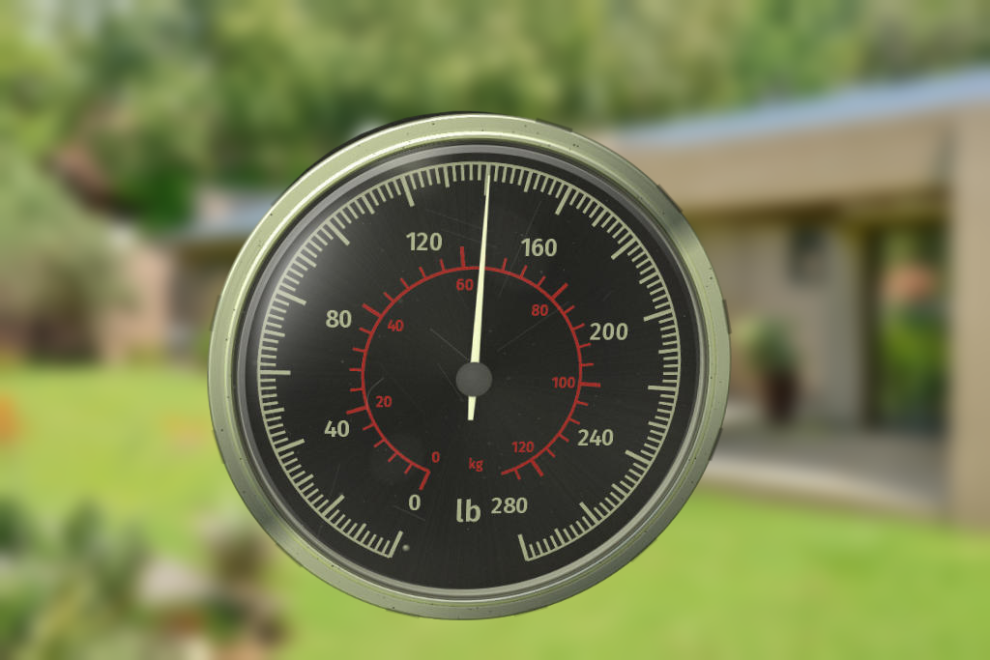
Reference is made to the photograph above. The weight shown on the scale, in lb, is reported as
140 lb
